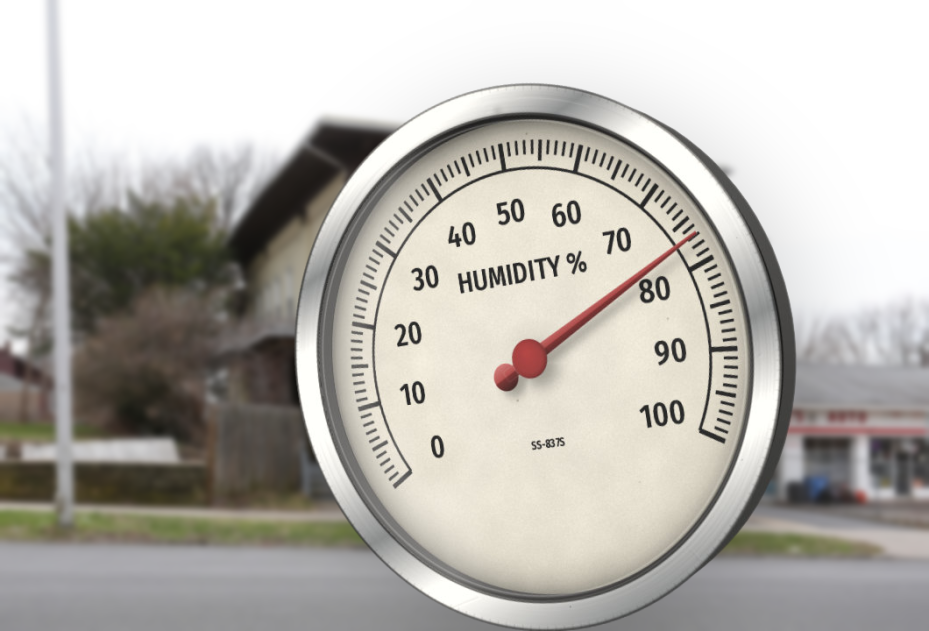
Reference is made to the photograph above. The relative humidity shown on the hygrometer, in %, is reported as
77 %
